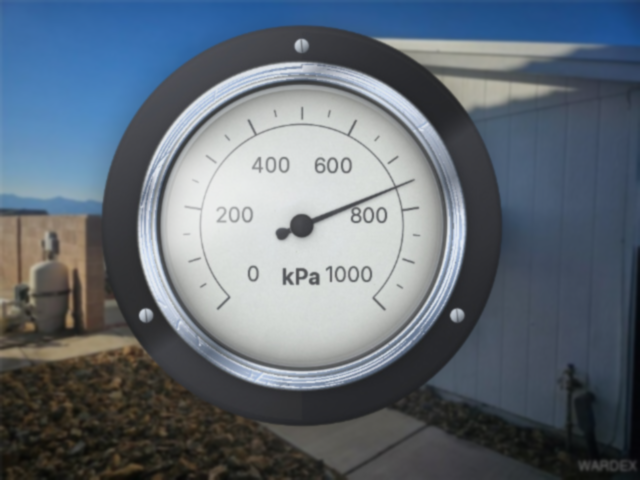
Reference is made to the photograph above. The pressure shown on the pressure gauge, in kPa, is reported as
750 kPa
